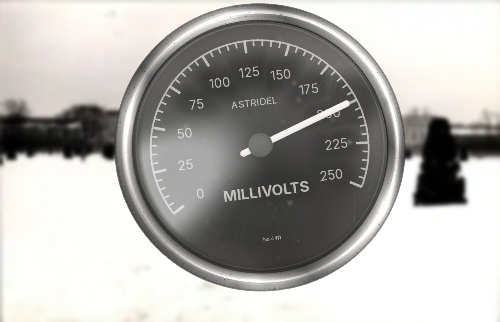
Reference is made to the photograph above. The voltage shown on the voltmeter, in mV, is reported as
200 mV
